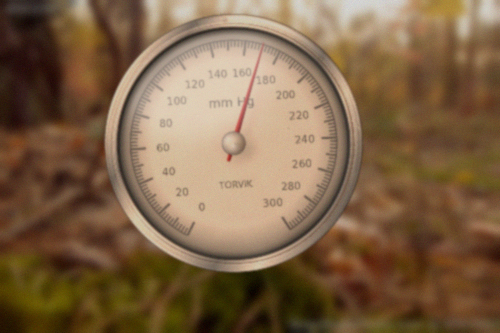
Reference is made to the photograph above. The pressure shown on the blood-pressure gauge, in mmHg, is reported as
170 mmHg
